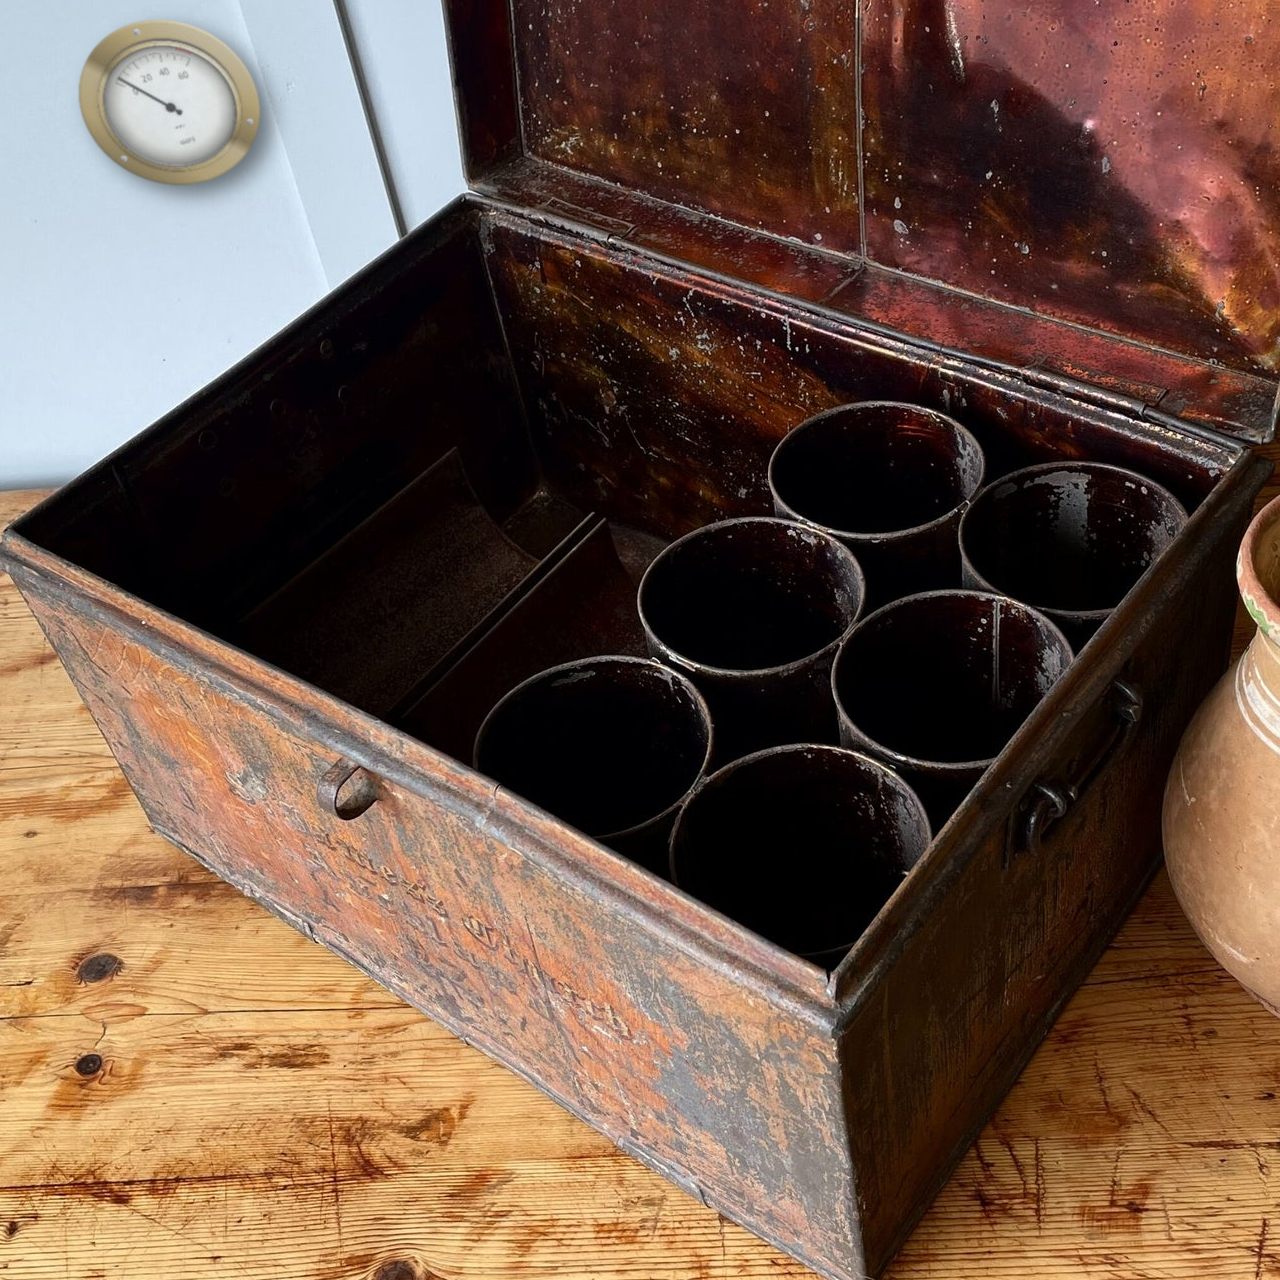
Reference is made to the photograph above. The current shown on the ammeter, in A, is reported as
5 A
